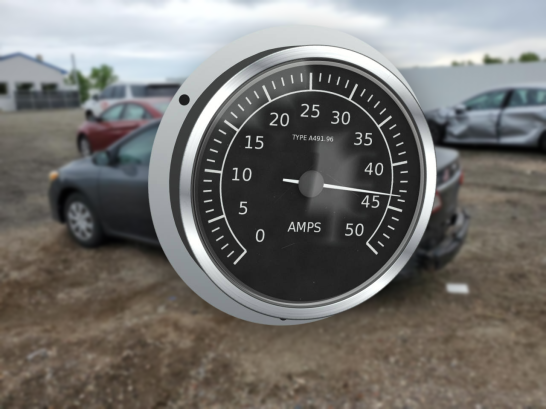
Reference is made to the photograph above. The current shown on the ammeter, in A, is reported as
43.5 A
